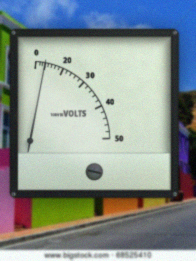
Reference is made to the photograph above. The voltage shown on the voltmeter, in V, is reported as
10 V
